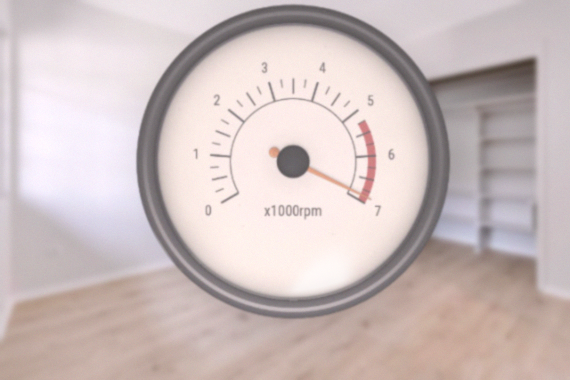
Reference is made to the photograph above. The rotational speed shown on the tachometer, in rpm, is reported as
6875 rpm
